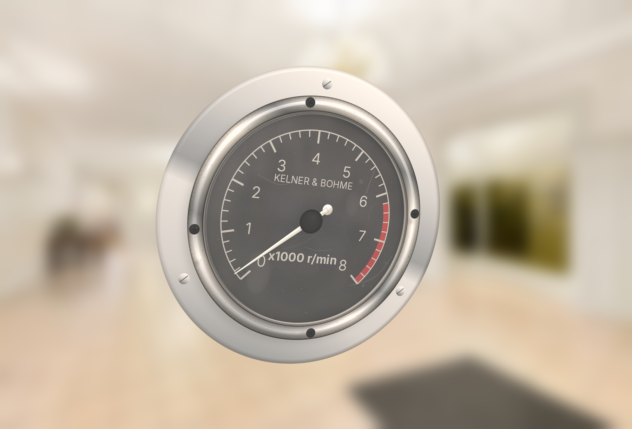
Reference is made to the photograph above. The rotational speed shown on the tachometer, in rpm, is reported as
200 rpm
